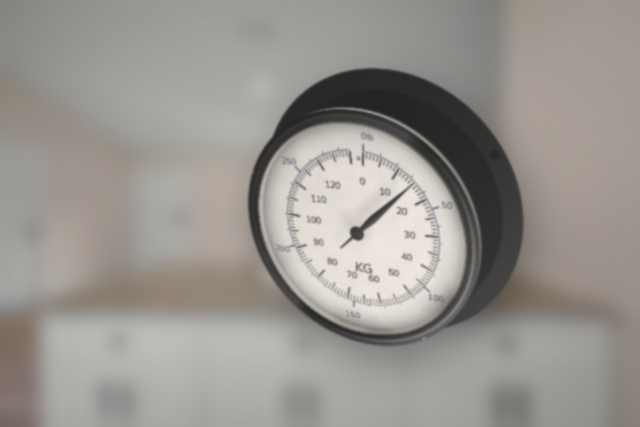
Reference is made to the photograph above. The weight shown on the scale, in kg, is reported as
15 kg
